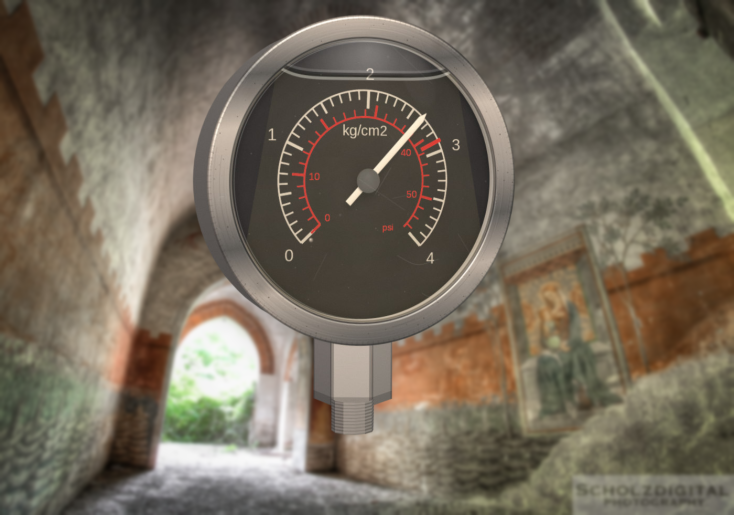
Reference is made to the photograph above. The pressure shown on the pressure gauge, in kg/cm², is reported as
2.6 kg/cm²
